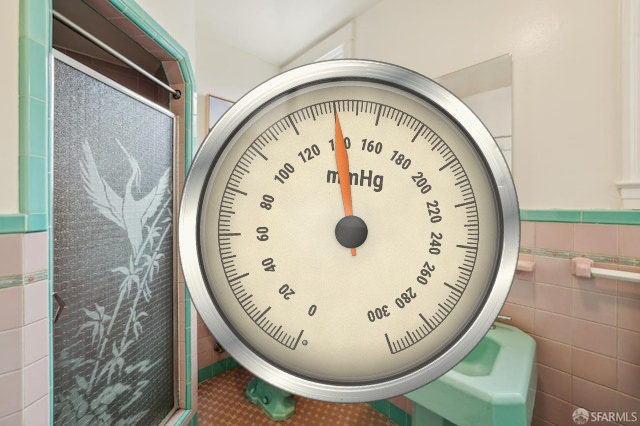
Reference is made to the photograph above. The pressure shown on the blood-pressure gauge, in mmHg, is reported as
140 mmHg
